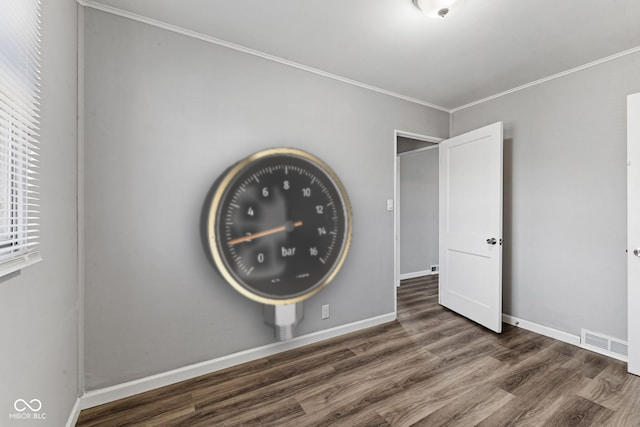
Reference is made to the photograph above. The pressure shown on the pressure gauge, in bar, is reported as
2 bar
